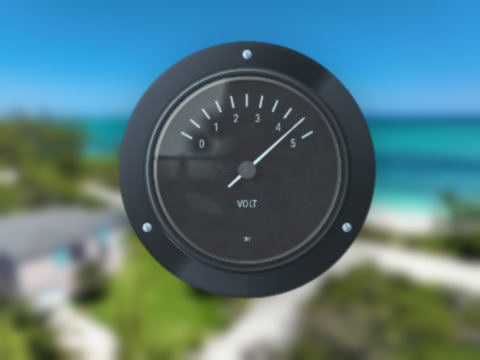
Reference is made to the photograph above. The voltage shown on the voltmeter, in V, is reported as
4.5 V
